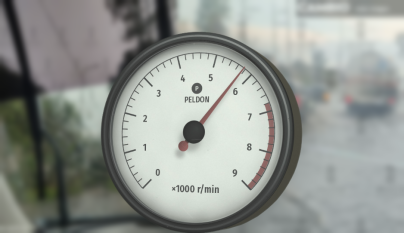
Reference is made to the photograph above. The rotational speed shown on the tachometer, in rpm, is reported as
5800 rpm
